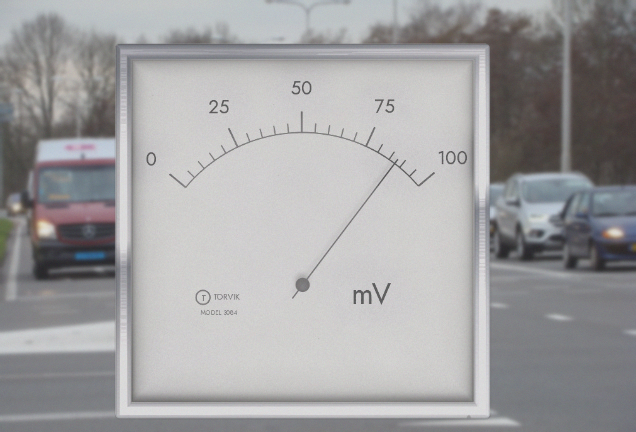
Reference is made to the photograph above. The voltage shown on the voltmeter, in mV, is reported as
87.5 mV
